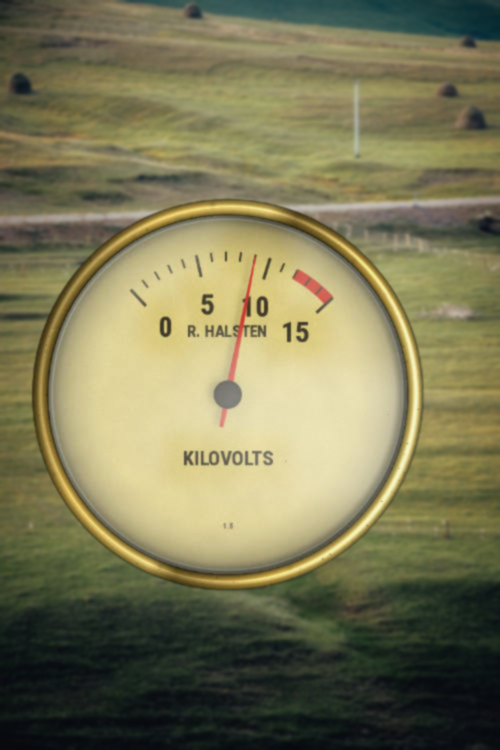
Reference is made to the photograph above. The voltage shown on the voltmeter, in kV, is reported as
9 kV
